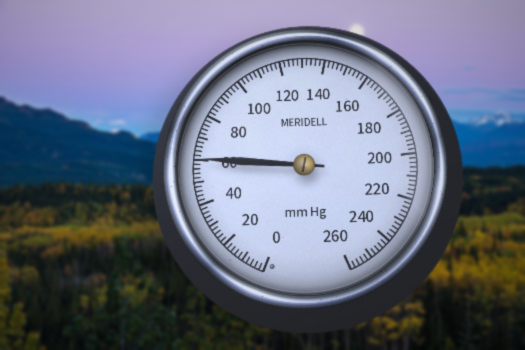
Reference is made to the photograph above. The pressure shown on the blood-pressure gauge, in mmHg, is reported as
60 mmHg
